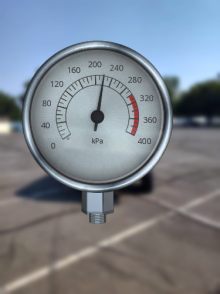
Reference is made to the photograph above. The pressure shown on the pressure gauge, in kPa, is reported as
220 kPa
